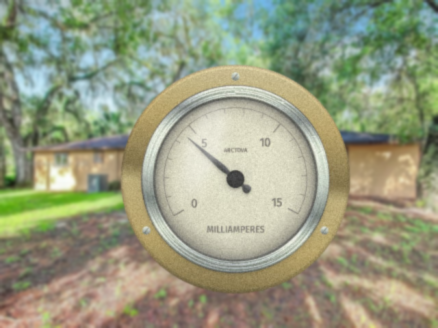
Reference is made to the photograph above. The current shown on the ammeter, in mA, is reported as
4.5 mA
